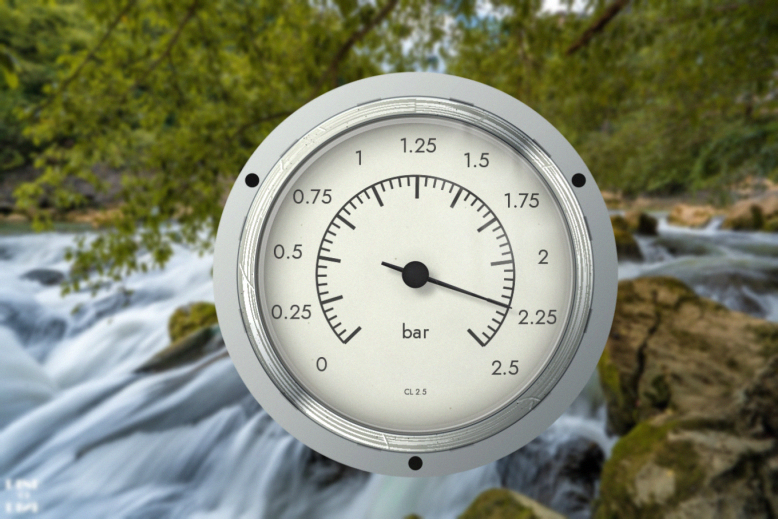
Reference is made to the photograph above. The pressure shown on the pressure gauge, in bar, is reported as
2.25 bar
